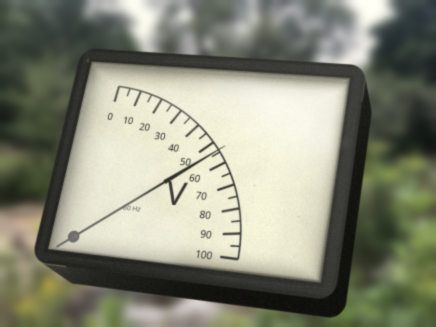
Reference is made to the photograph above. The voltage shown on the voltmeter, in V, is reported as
55 V
